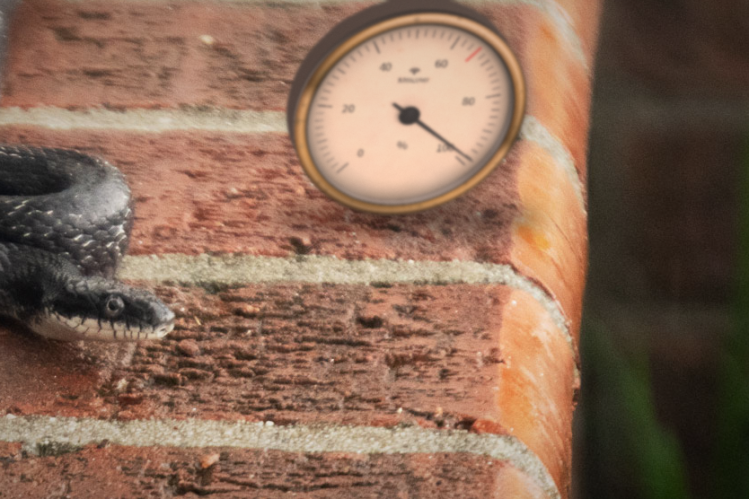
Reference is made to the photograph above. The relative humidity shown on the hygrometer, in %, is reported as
98 %
